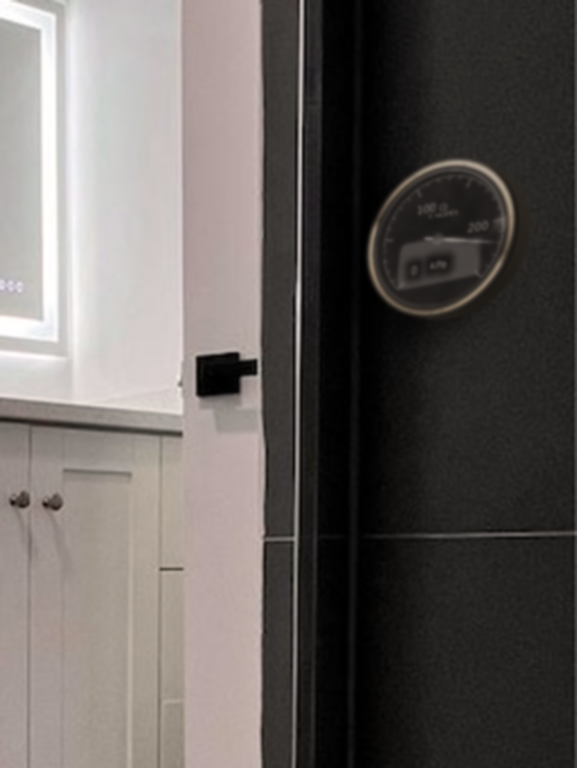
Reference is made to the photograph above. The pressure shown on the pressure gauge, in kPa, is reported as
220 kPa
